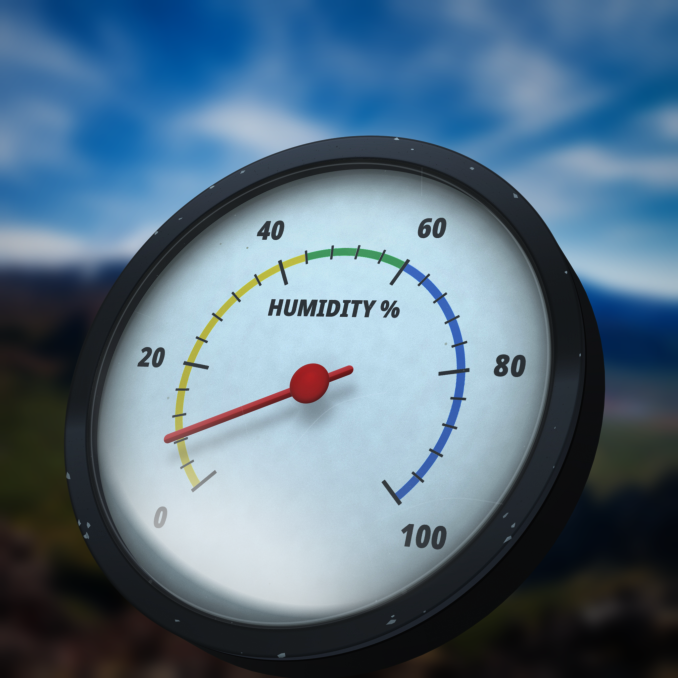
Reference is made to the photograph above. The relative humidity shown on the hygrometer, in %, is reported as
8 %
